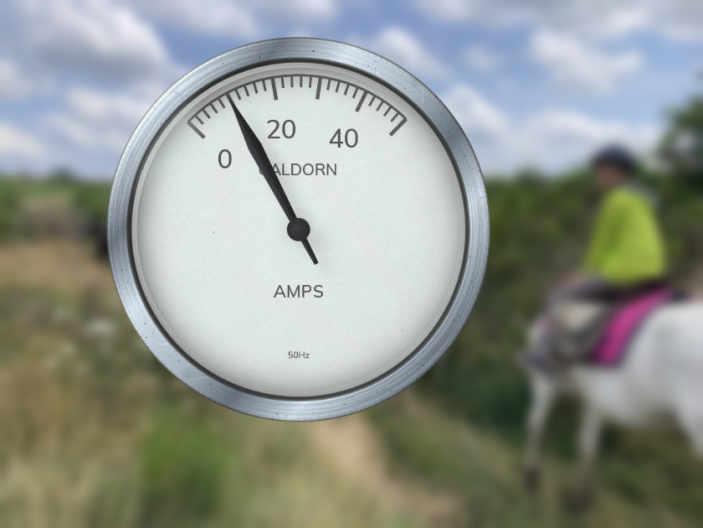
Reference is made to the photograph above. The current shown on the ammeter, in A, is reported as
10 A
